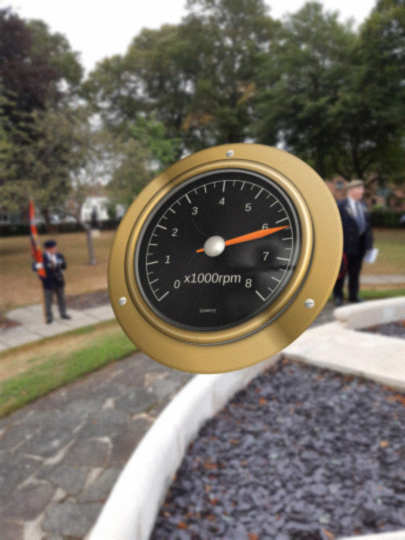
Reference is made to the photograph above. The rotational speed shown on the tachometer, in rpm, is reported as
6250 rpm
